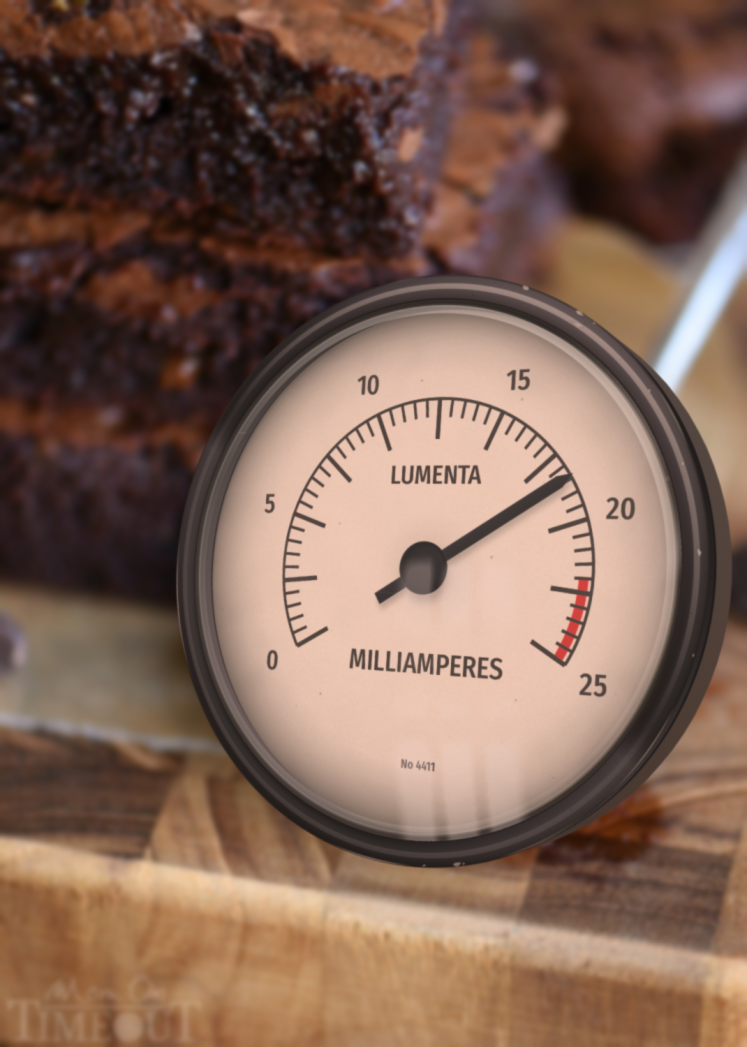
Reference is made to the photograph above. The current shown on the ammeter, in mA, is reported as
18.5 mA
